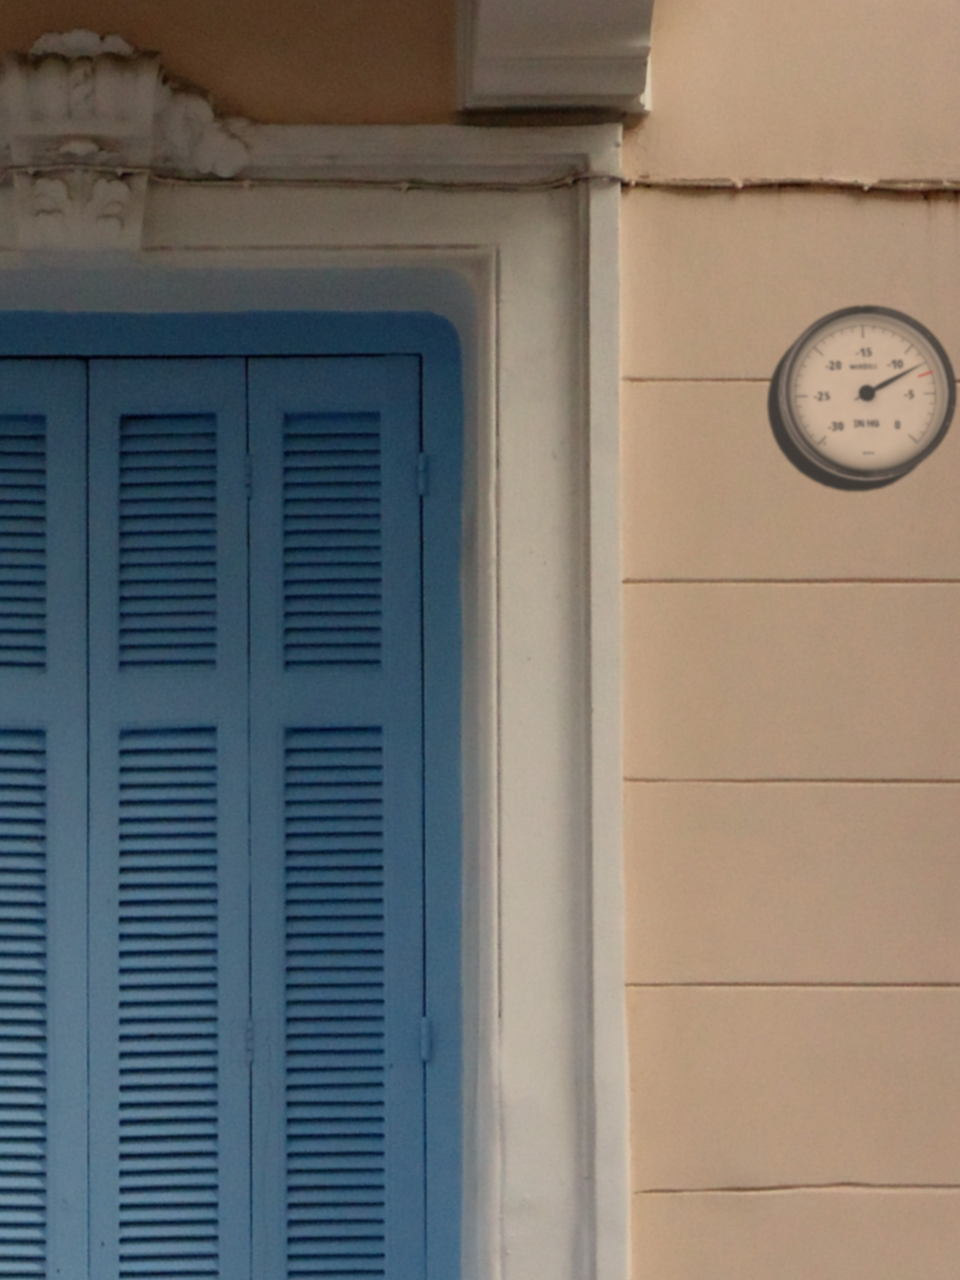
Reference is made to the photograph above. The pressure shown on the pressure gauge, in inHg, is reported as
-8 inHg
